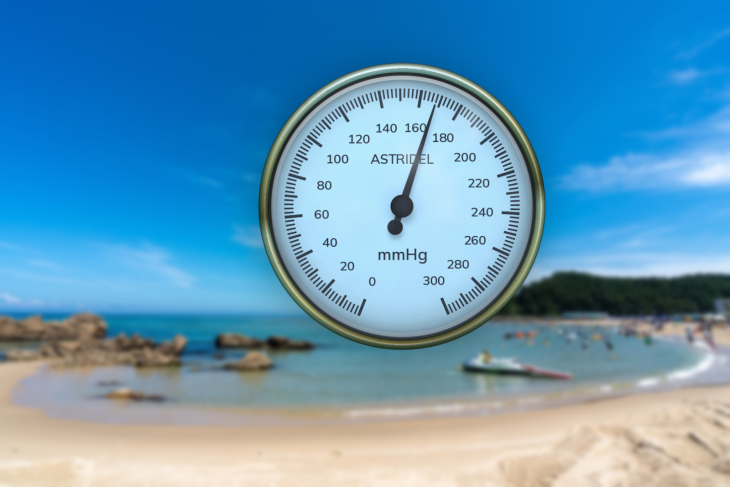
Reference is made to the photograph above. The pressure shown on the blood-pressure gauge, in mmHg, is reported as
168 mmHg
